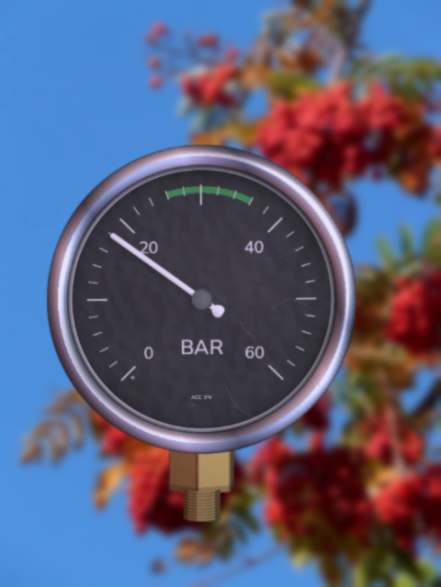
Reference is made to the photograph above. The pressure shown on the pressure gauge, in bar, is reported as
18 bar
